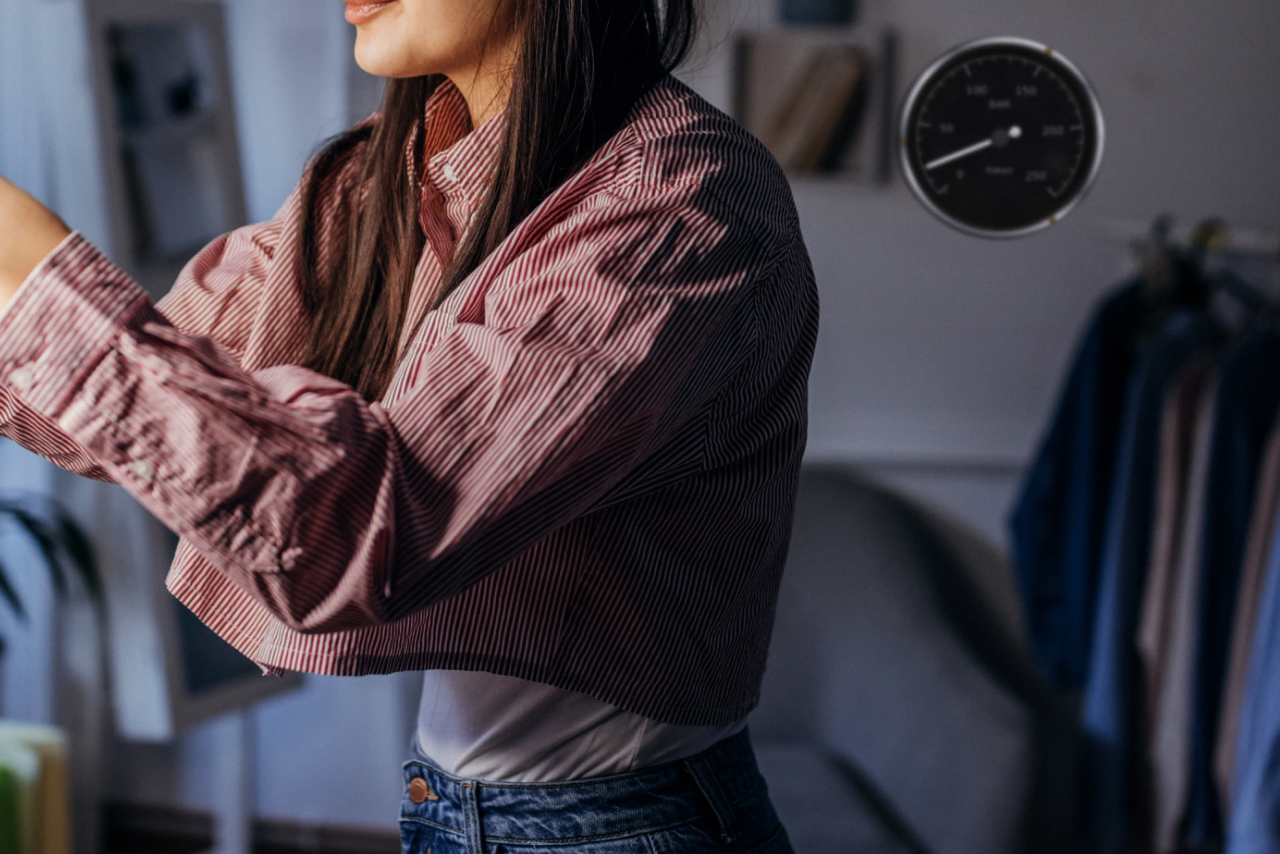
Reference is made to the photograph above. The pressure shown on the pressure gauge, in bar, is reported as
20 bar
